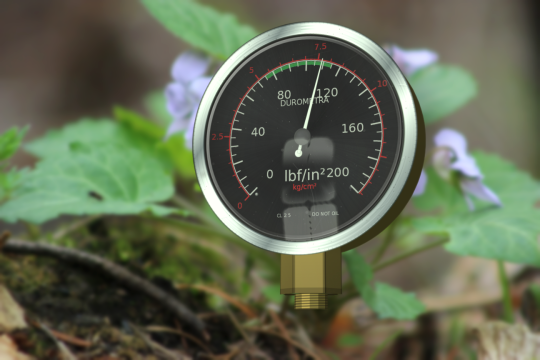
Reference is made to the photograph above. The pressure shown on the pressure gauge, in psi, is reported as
110 psi
